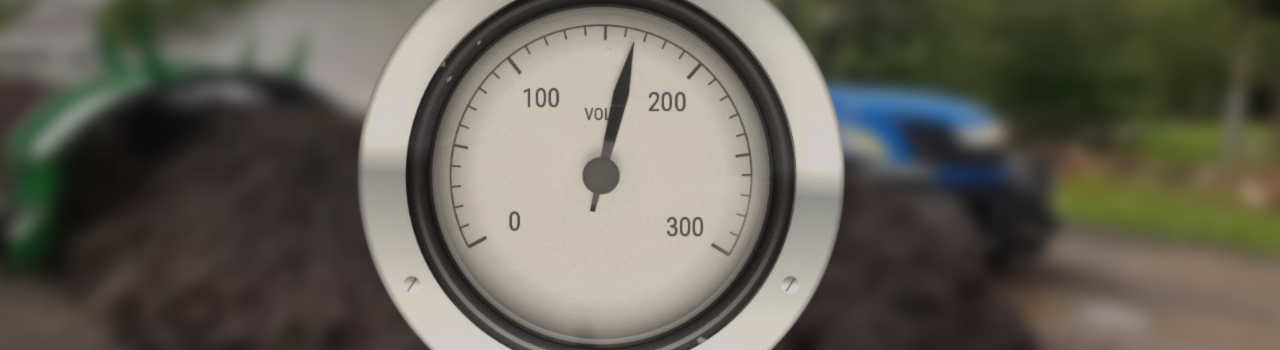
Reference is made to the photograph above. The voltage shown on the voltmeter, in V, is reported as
165 V
